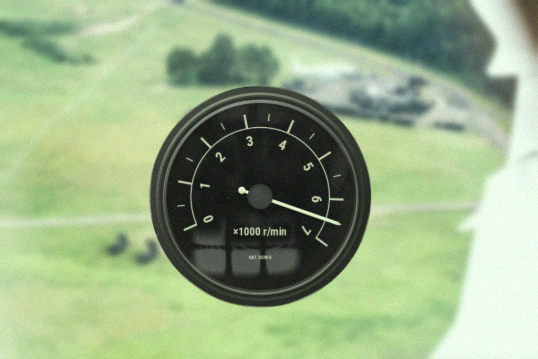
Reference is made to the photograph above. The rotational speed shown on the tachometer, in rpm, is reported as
6500 rpm
